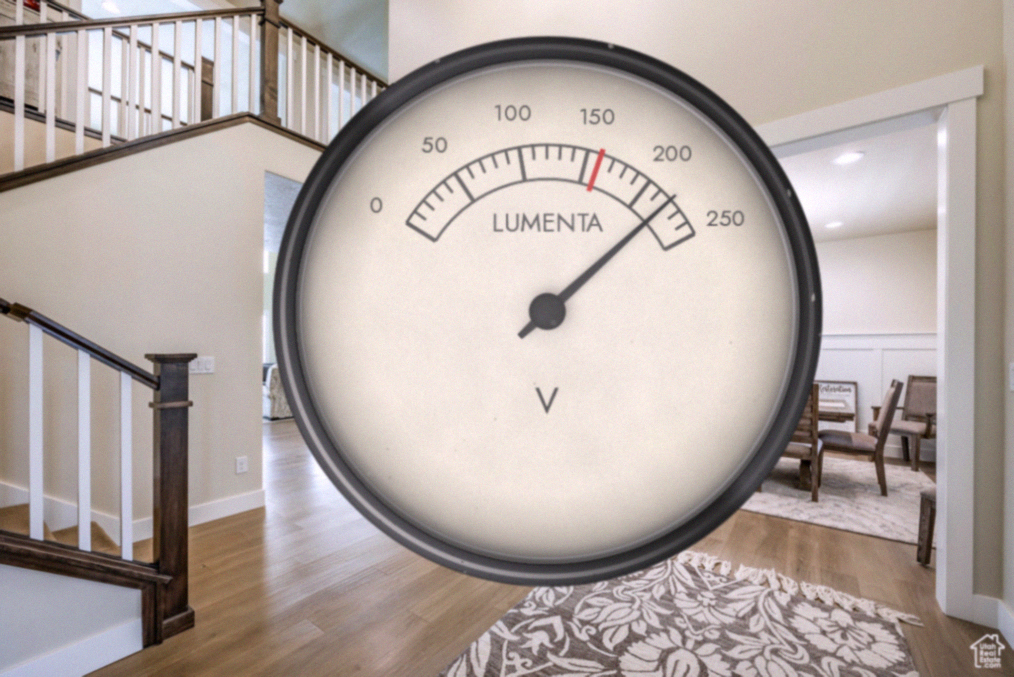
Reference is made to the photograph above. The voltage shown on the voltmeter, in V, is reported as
220 V
